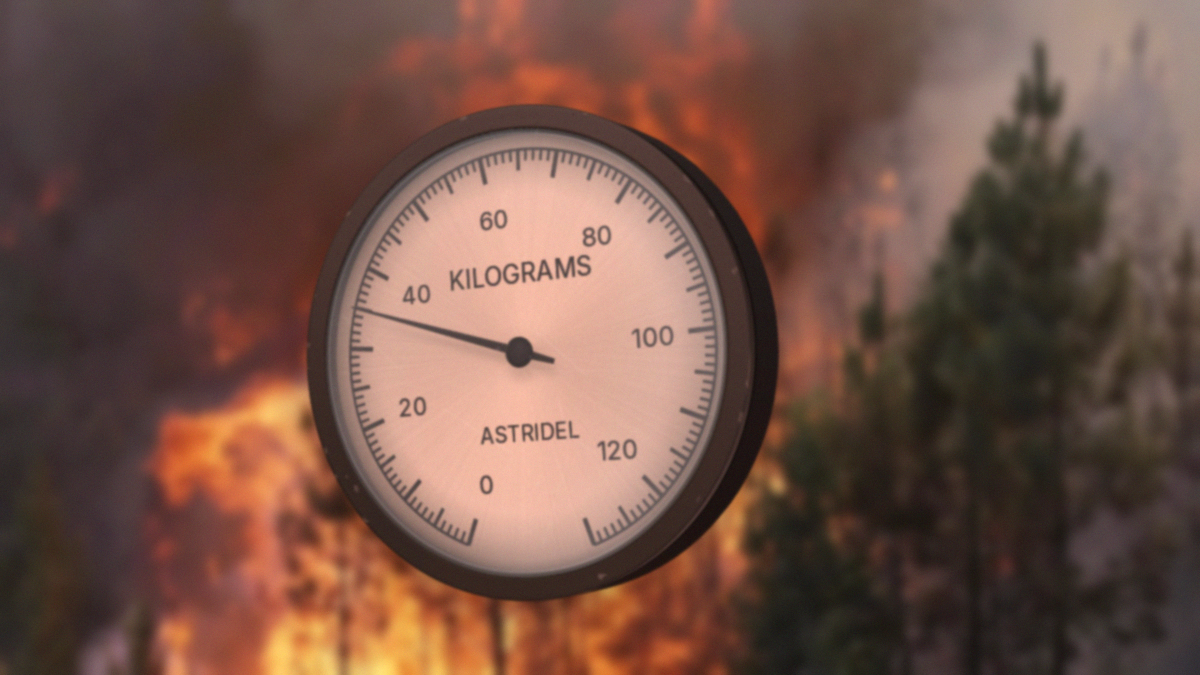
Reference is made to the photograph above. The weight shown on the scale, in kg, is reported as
35 kg
